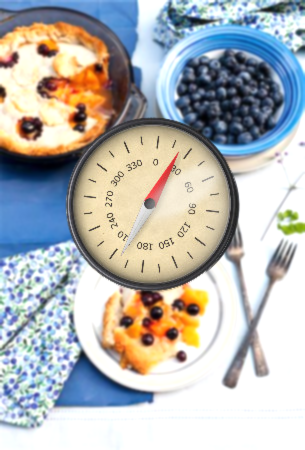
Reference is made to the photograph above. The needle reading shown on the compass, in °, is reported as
22.5 °
